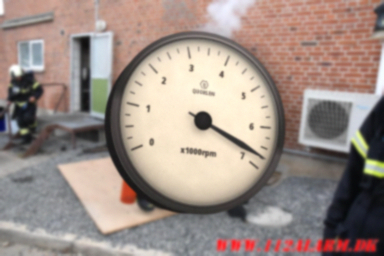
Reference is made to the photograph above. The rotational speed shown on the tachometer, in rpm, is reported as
6750 rpm
